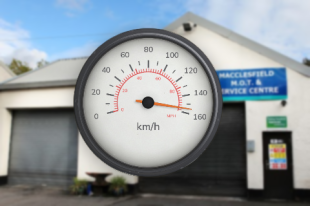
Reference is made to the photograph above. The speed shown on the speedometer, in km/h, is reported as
155 km/h
